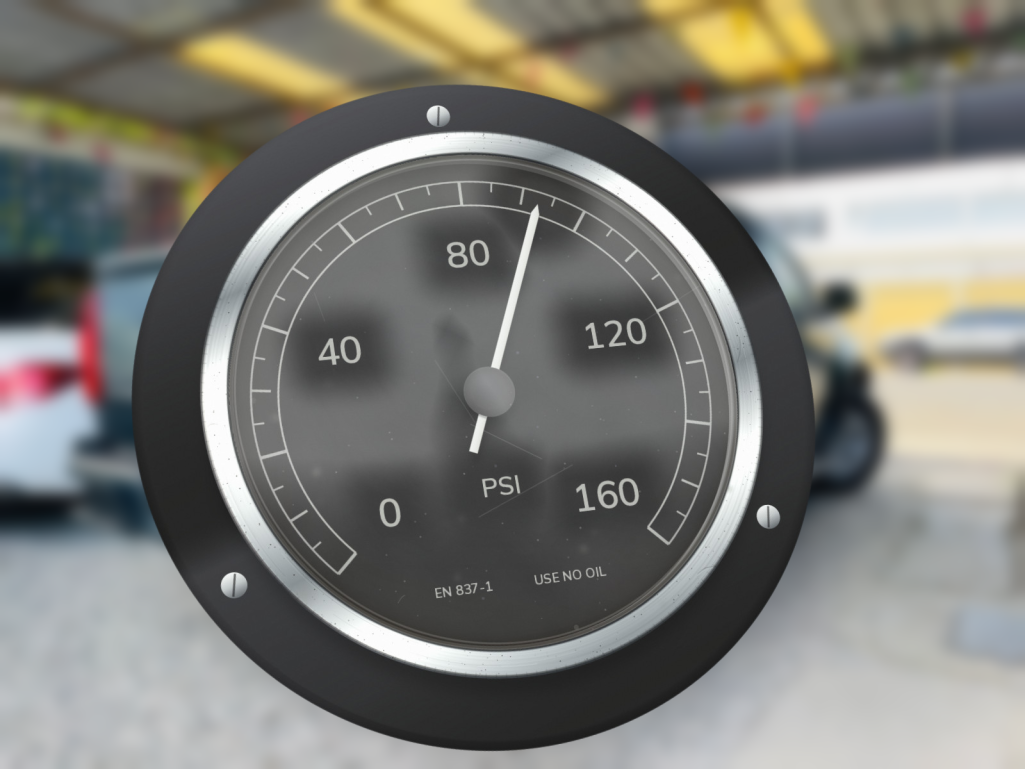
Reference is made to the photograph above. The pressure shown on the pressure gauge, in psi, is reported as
92.5 psi
